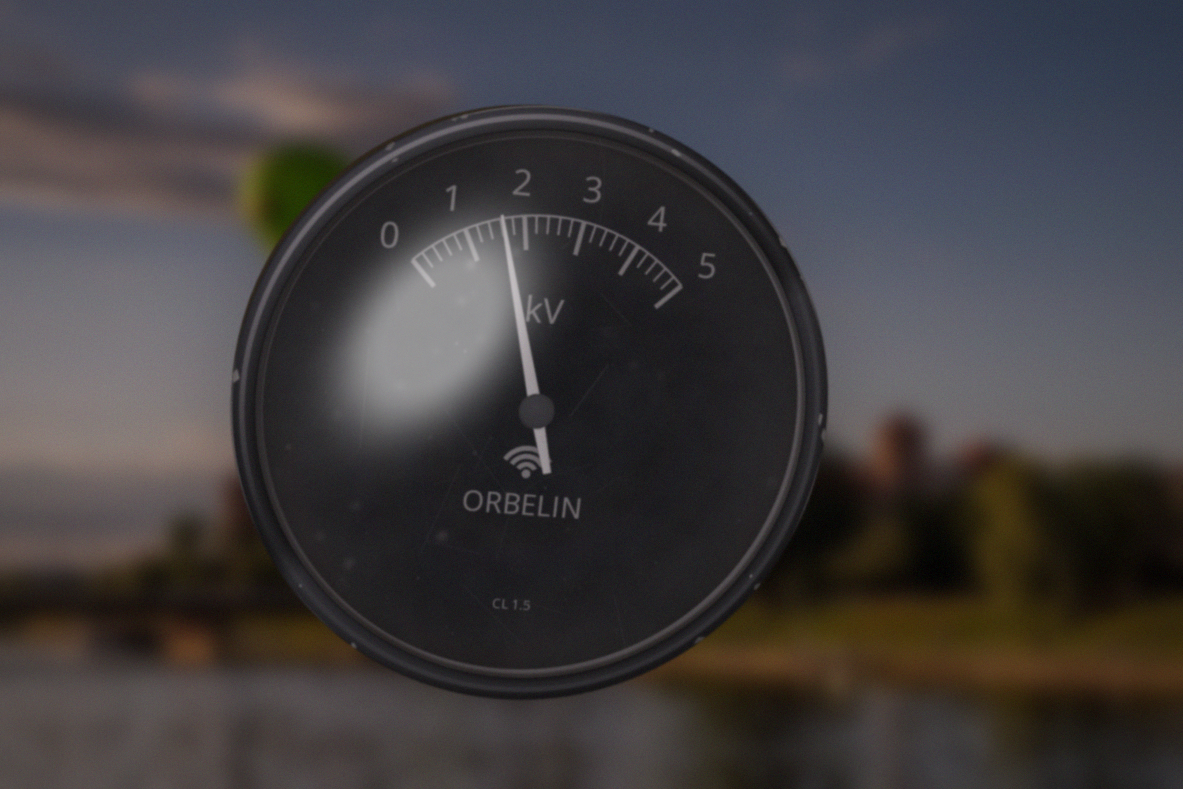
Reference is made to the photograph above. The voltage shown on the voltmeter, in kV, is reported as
1.6 kV
